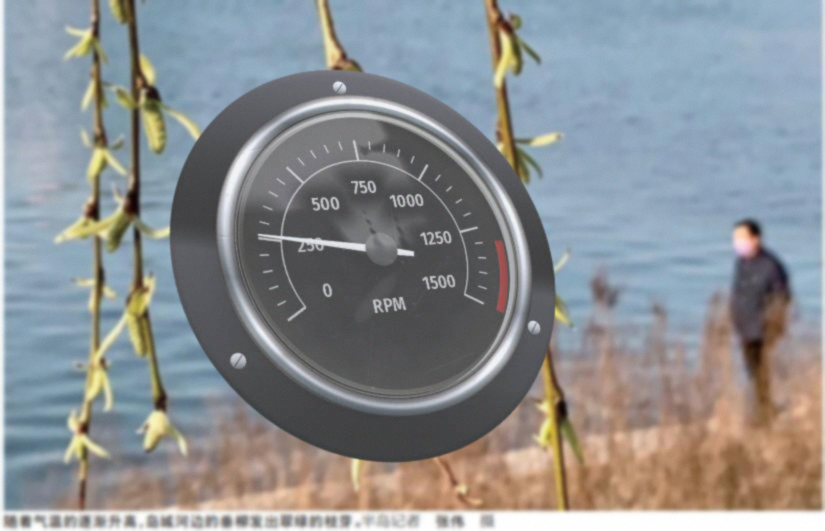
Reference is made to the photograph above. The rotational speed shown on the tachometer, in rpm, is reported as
250 rpm
